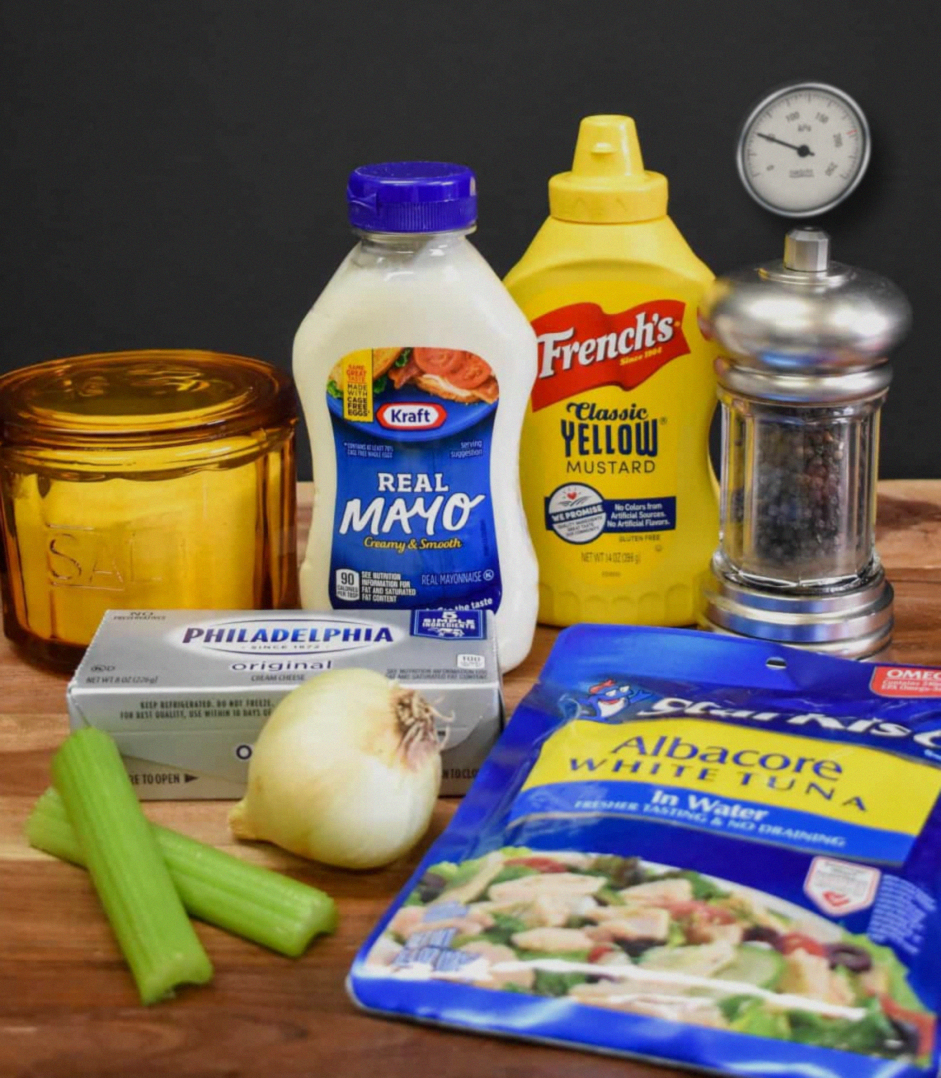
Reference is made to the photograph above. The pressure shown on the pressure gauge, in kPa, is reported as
50 kPa
